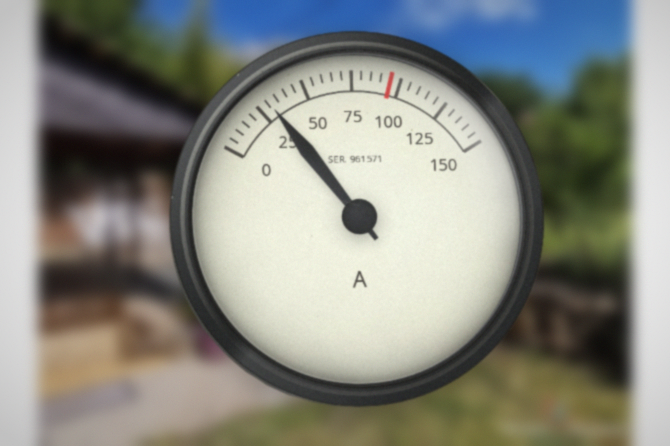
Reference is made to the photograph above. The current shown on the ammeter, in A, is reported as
30 A
